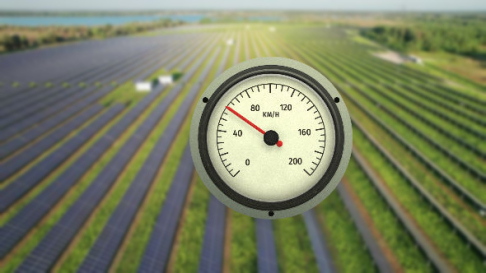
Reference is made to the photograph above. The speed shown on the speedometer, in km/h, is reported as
60 km/h
